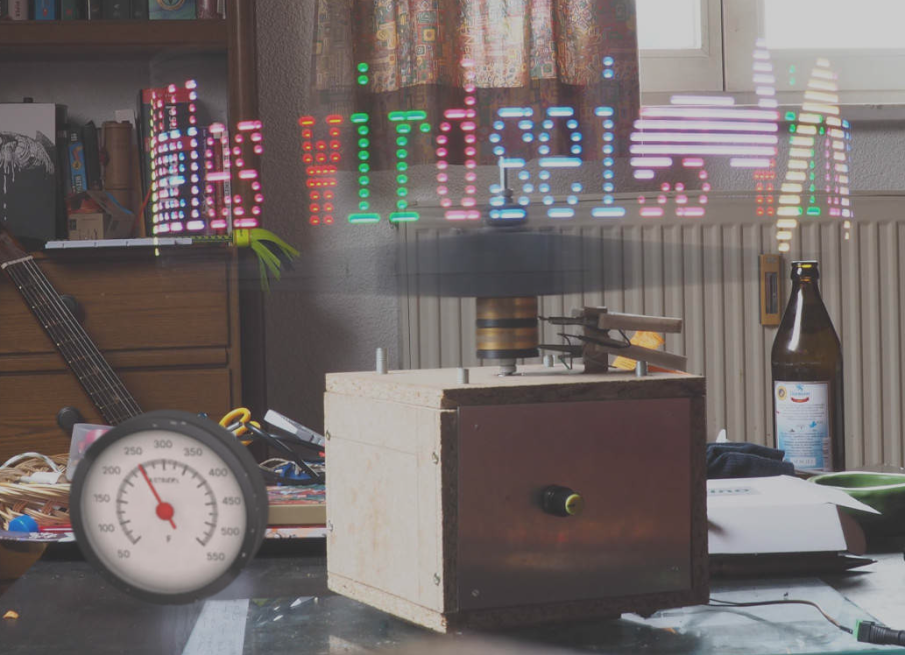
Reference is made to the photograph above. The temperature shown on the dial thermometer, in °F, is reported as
250 °F
